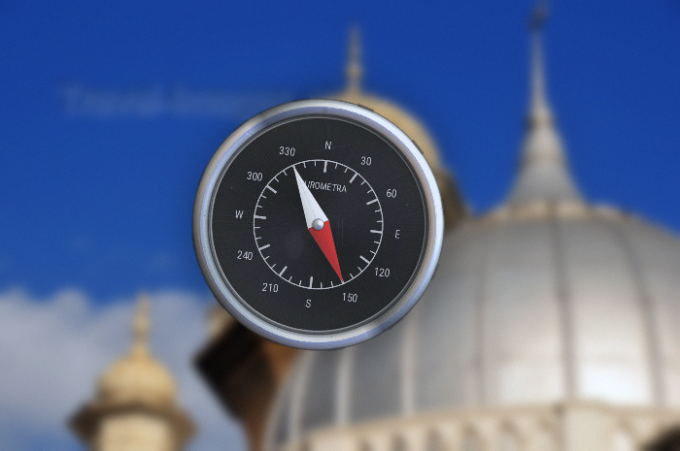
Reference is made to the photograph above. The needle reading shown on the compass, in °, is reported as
150 °
